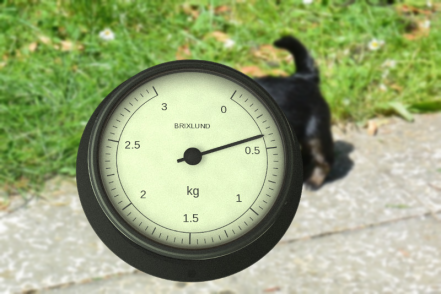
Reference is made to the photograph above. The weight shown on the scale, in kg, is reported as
0.4 kg
